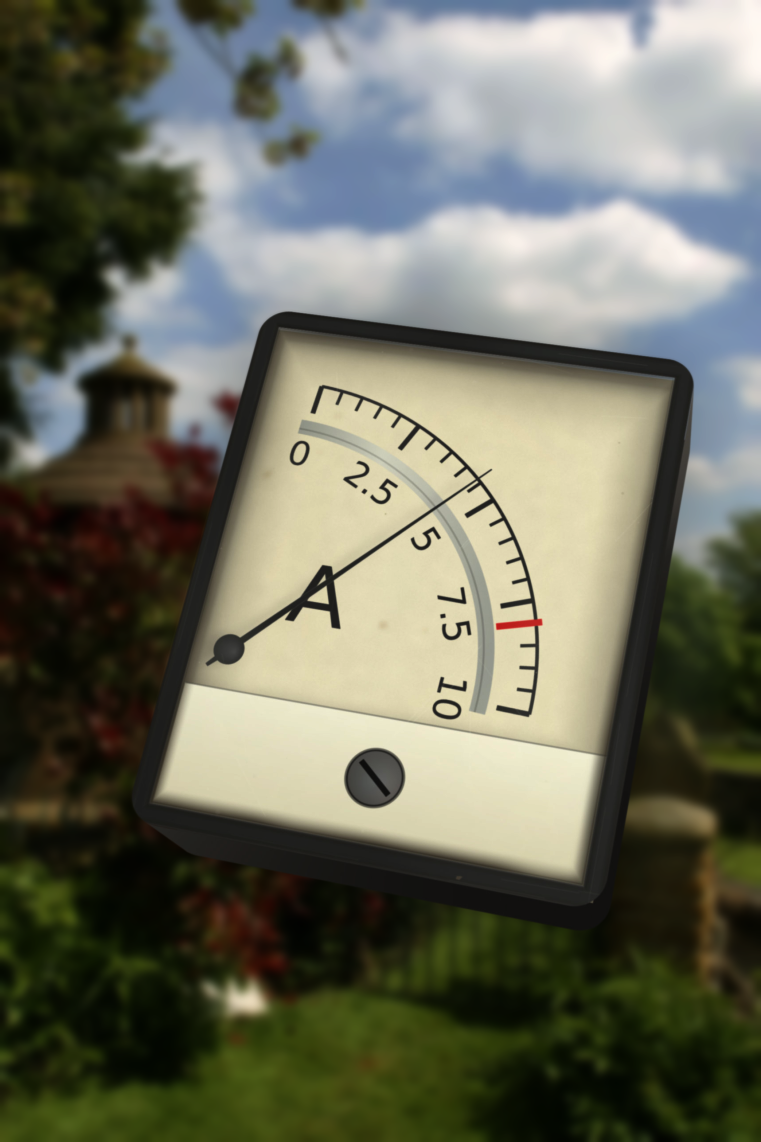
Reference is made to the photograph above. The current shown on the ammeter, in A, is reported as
4.5 A
